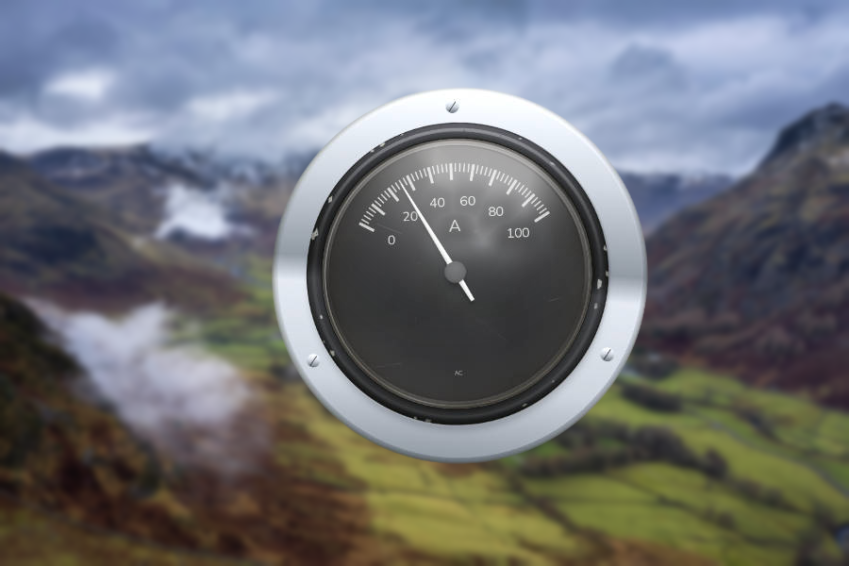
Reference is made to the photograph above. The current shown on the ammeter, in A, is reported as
26 A
